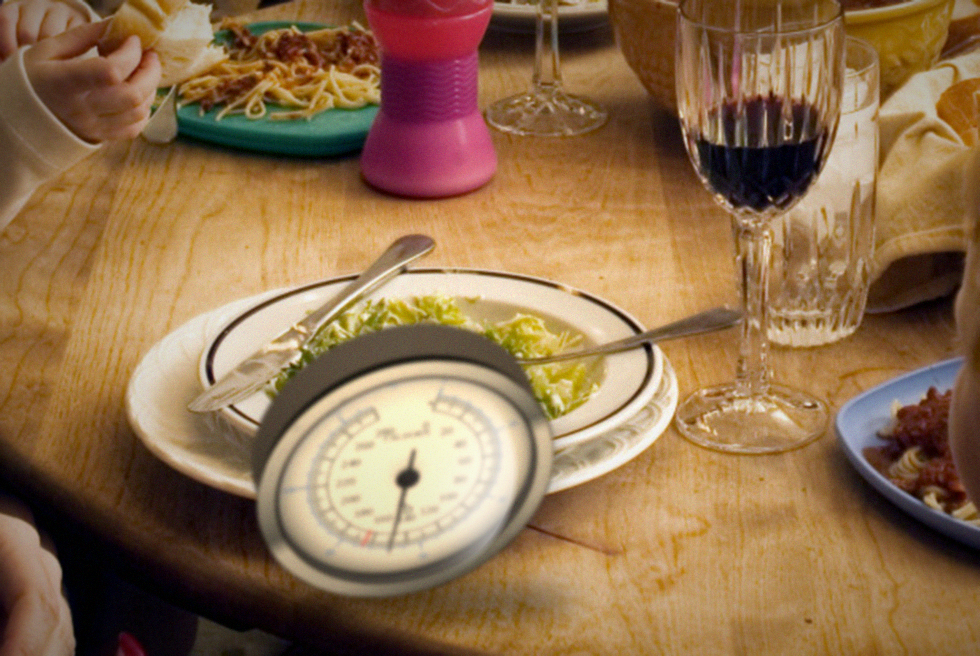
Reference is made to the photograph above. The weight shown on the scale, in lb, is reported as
150 lb
